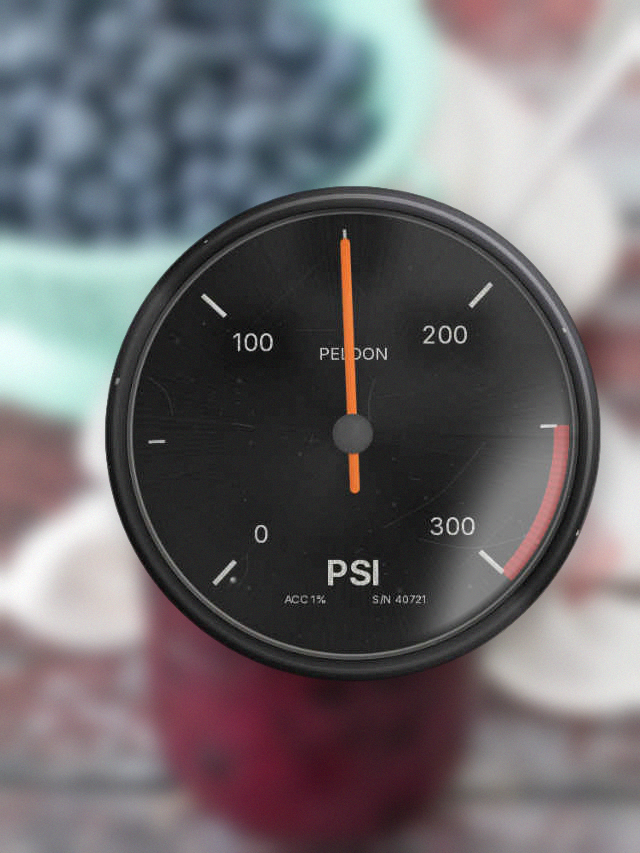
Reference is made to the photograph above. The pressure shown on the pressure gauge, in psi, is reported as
150 psi
